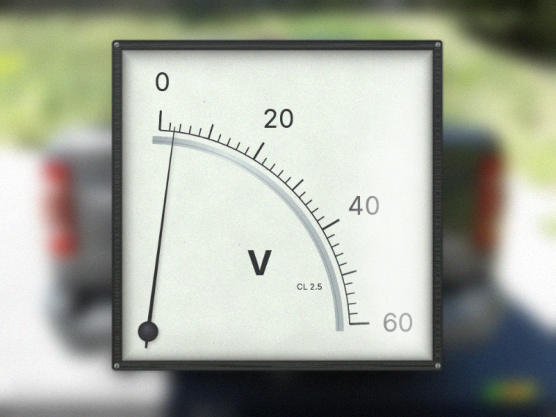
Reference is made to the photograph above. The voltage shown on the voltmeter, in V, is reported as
3 V
